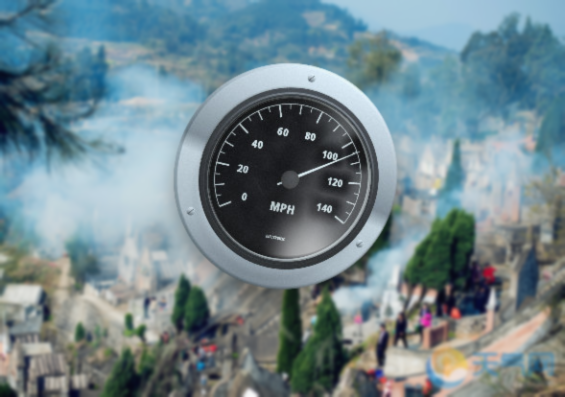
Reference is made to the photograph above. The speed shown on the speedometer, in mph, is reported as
105 mph
